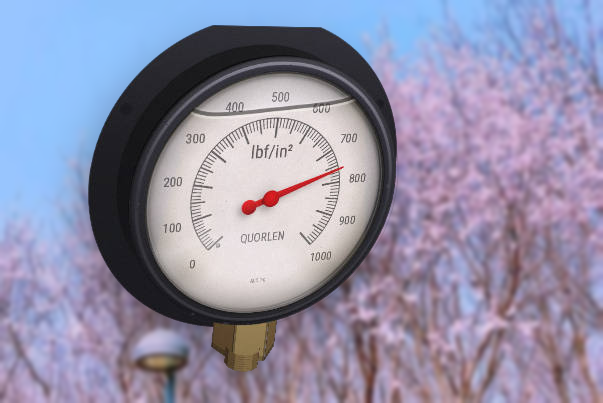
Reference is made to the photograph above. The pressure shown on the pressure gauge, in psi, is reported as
750 psi
